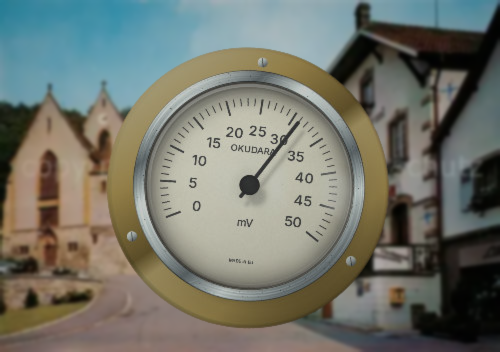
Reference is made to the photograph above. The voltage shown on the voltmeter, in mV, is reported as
31 mV
